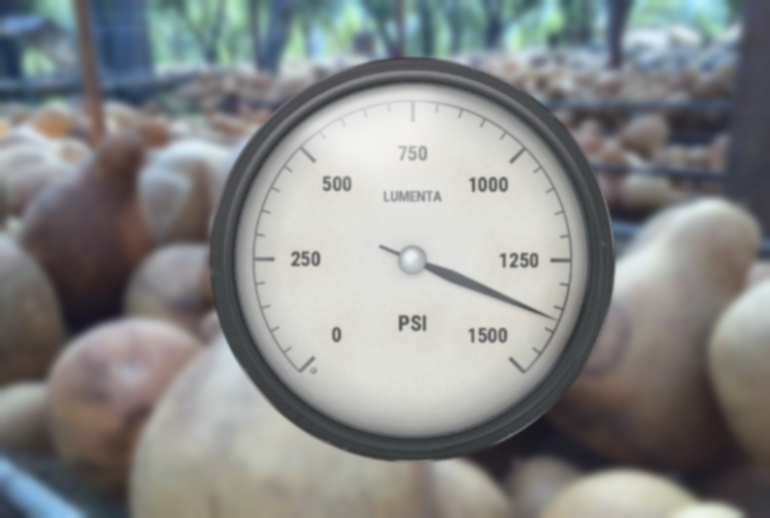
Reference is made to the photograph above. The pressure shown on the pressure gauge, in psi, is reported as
1375 psi
